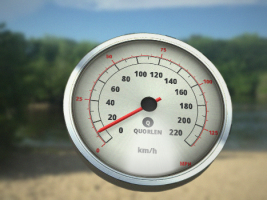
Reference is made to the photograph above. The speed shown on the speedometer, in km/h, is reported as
10 km/h
